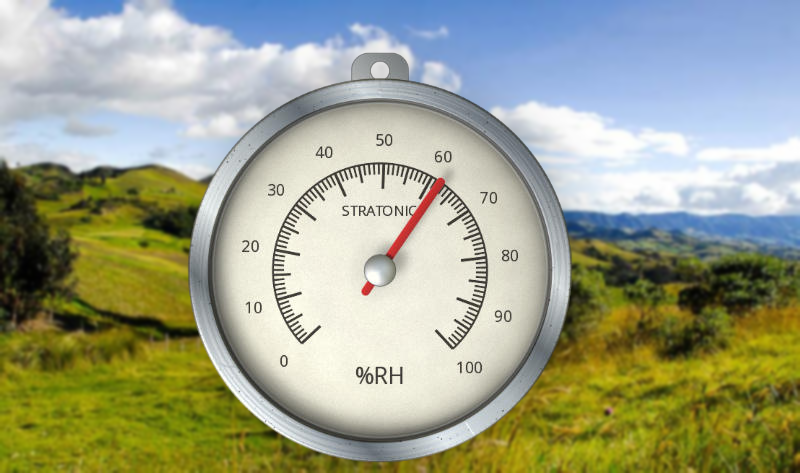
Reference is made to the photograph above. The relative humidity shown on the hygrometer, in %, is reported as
62 %
